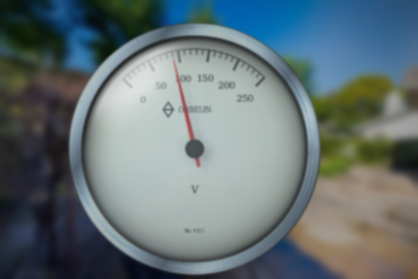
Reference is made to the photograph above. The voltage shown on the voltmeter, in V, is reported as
90 V
